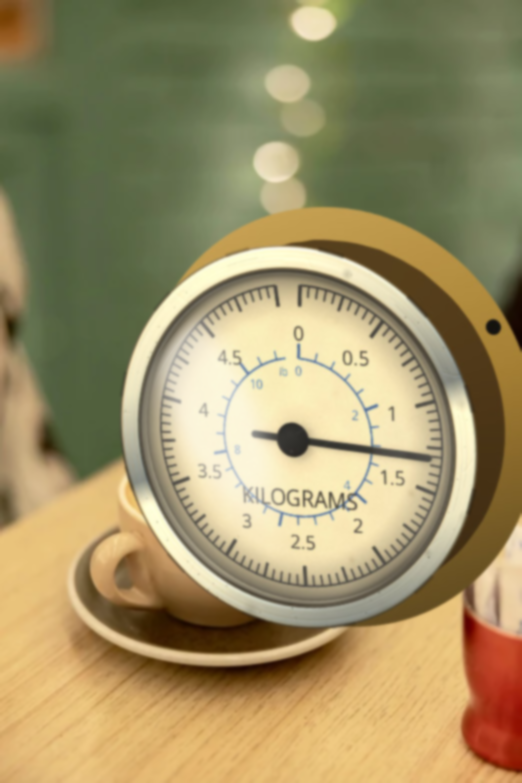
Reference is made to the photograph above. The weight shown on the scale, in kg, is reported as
1.3 kg
